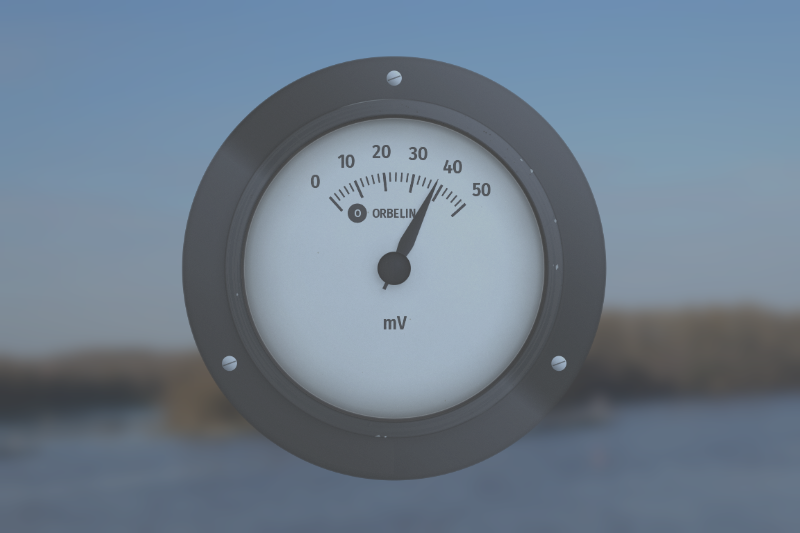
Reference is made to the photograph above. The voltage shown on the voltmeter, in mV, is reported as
38 mV
